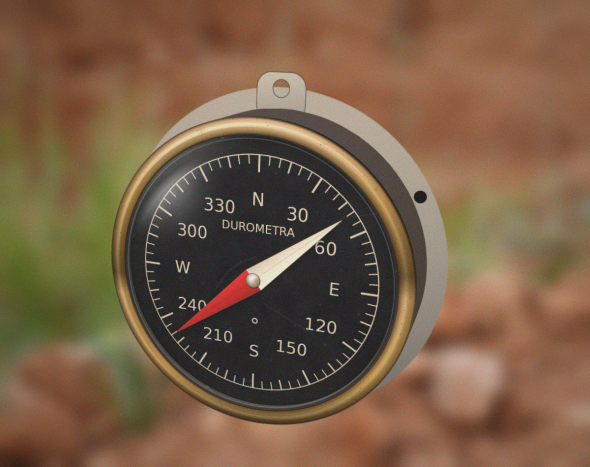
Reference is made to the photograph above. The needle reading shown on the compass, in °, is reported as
230 °
